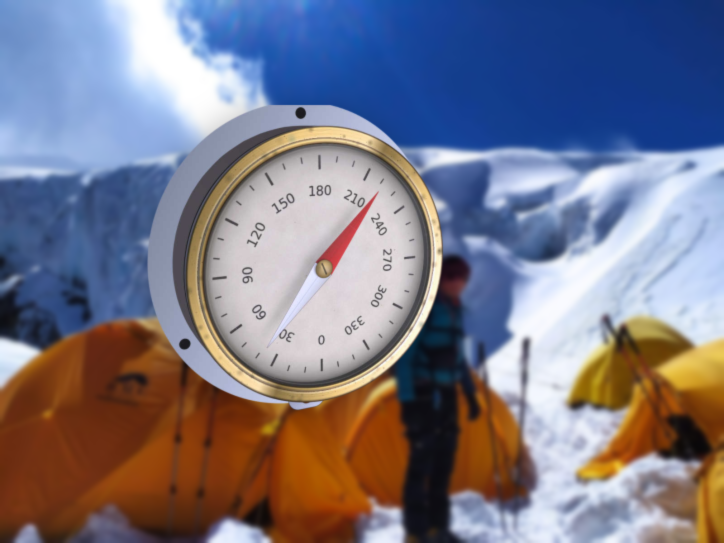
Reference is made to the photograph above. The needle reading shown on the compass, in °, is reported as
220 °
